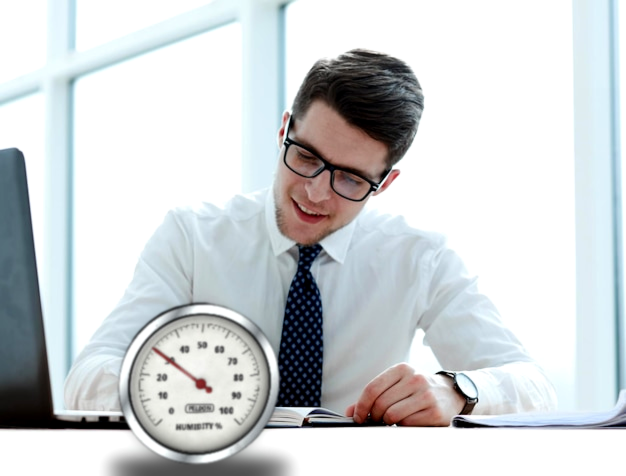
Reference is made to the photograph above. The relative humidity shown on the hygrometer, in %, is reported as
30 %
